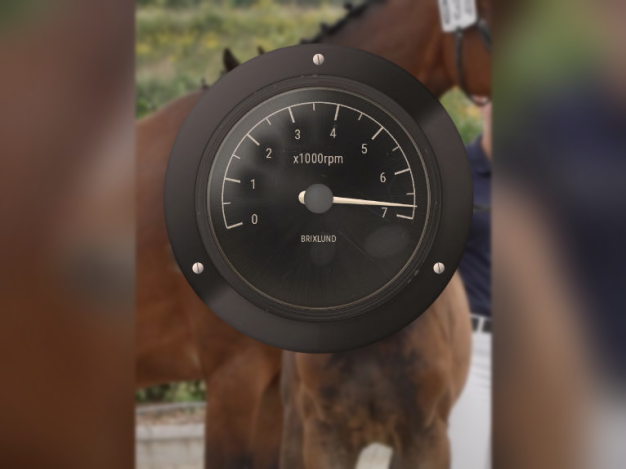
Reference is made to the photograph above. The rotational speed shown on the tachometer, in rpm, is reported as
6750 rpm
